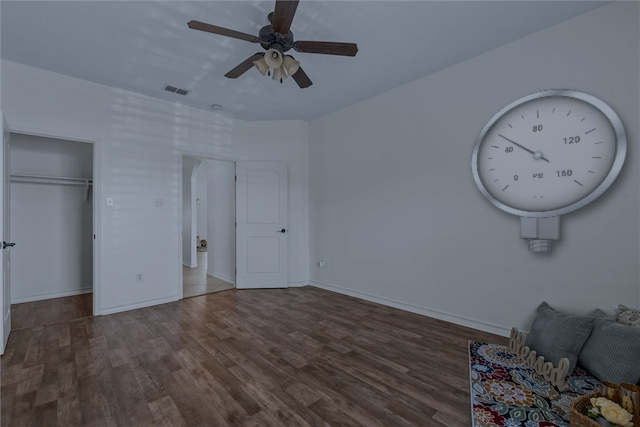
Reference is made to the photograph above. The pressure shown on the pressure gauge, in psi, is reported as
50 psi
